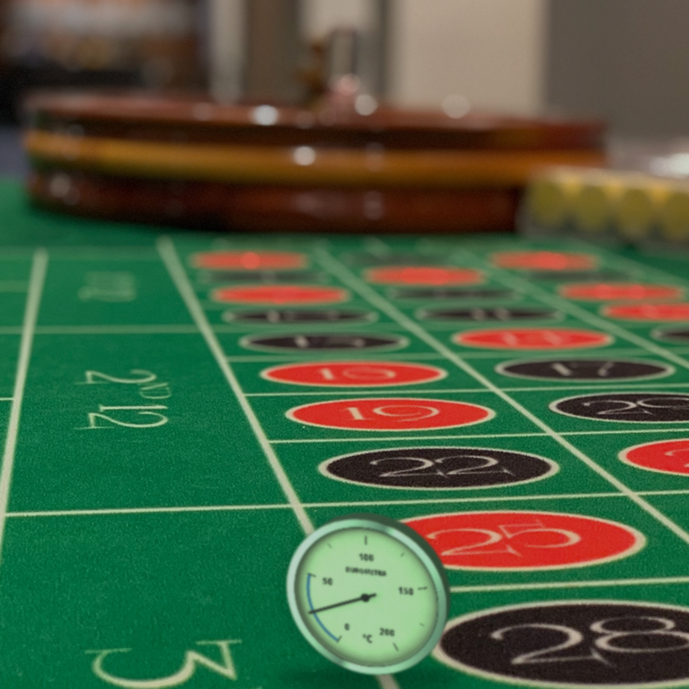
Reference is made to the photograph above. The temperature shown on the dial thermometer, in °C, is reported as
25 °C
